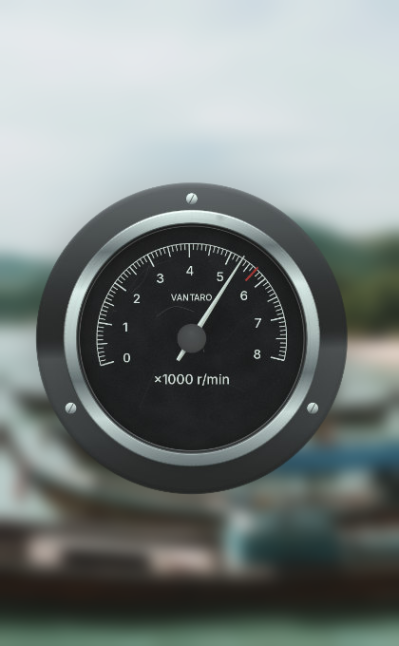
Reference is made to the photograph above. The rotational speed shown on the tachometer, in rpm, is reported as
5300 rpm
